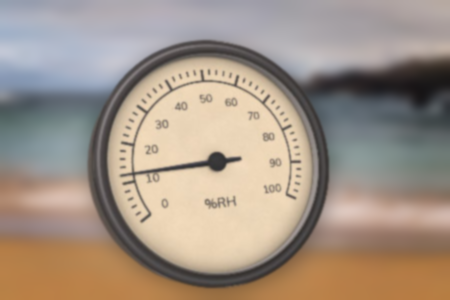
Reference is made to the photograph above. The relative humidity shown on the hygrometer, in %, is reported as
12 %
